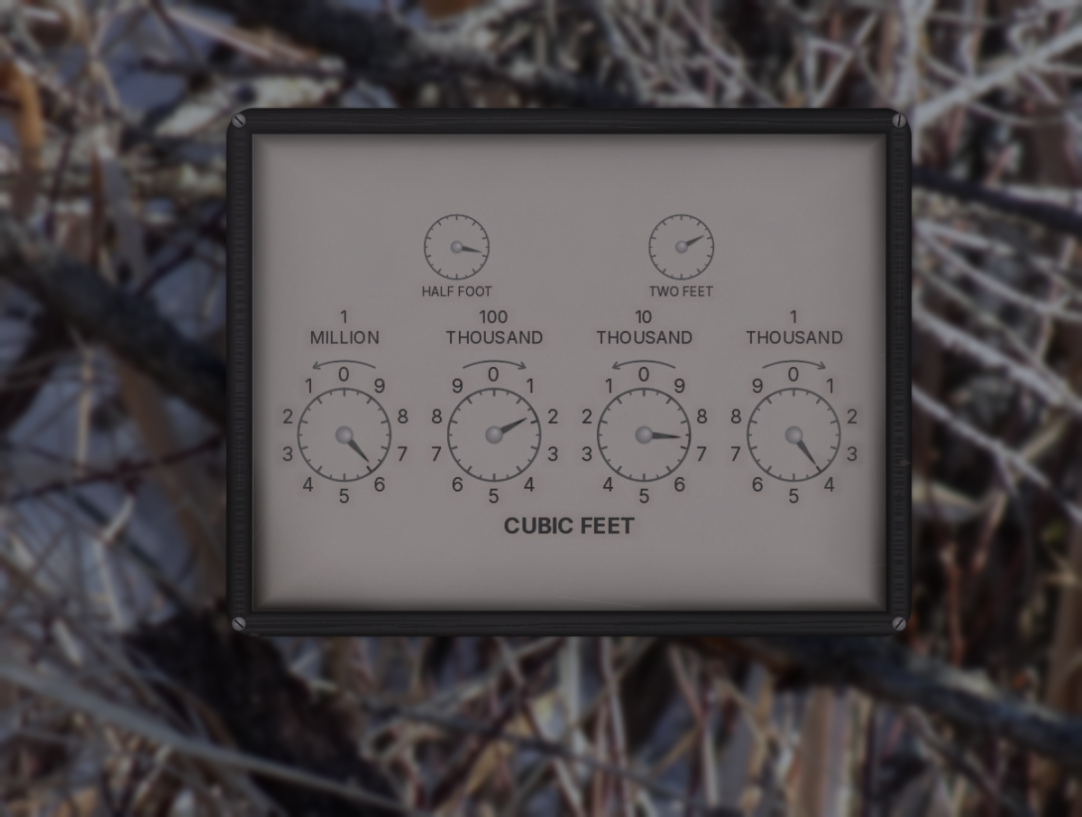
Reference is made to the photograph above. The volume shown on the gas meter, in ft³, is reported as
617400 ft³
